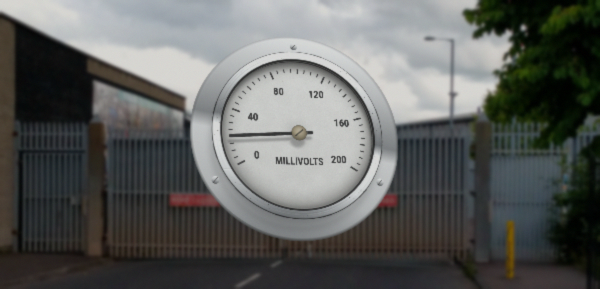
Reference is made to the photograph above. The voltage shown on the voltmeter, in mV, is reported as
20 mV
